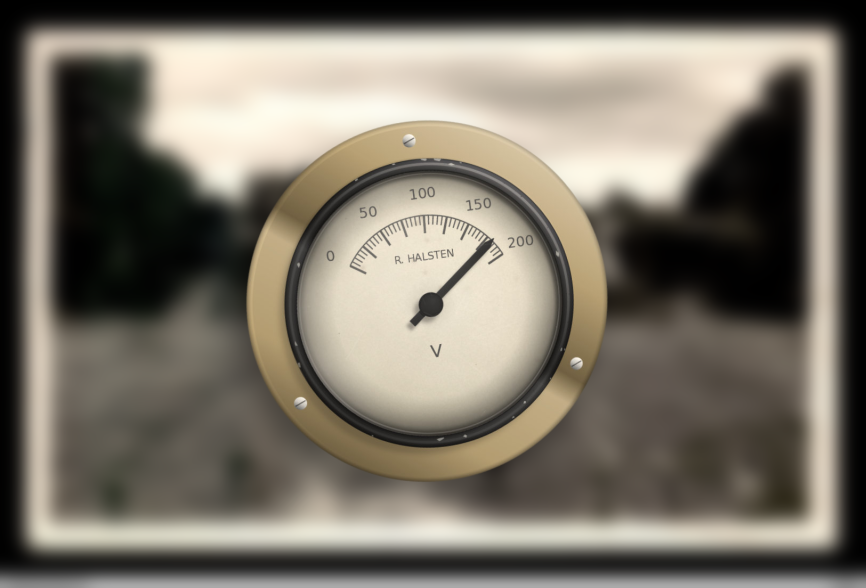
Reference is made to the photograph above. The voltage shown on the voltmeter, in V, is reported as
180 V
